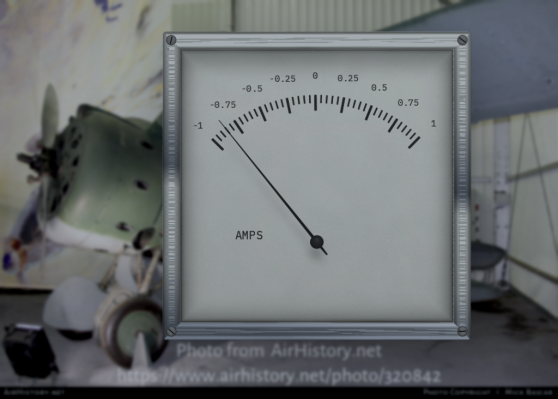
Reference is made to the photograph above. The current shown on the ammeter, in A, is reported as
-0.85 A
